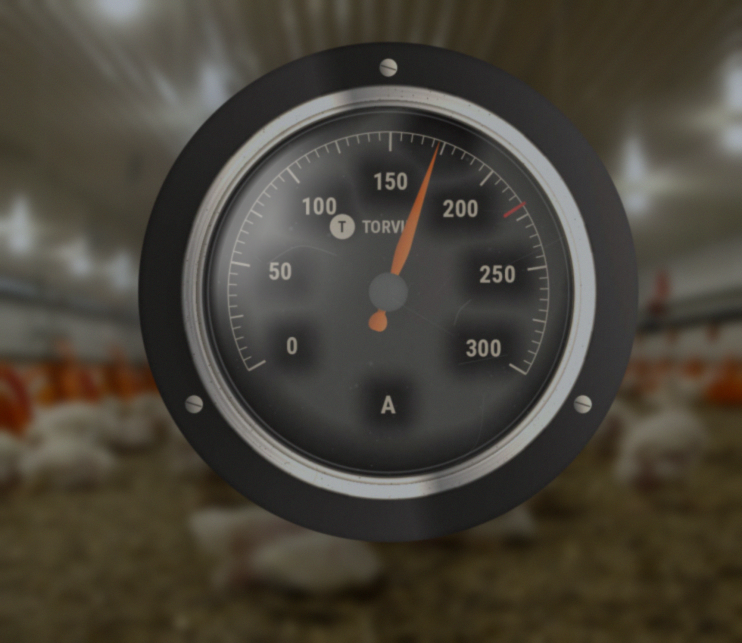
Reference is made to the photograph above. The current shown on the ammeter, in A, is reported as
172.5 A
